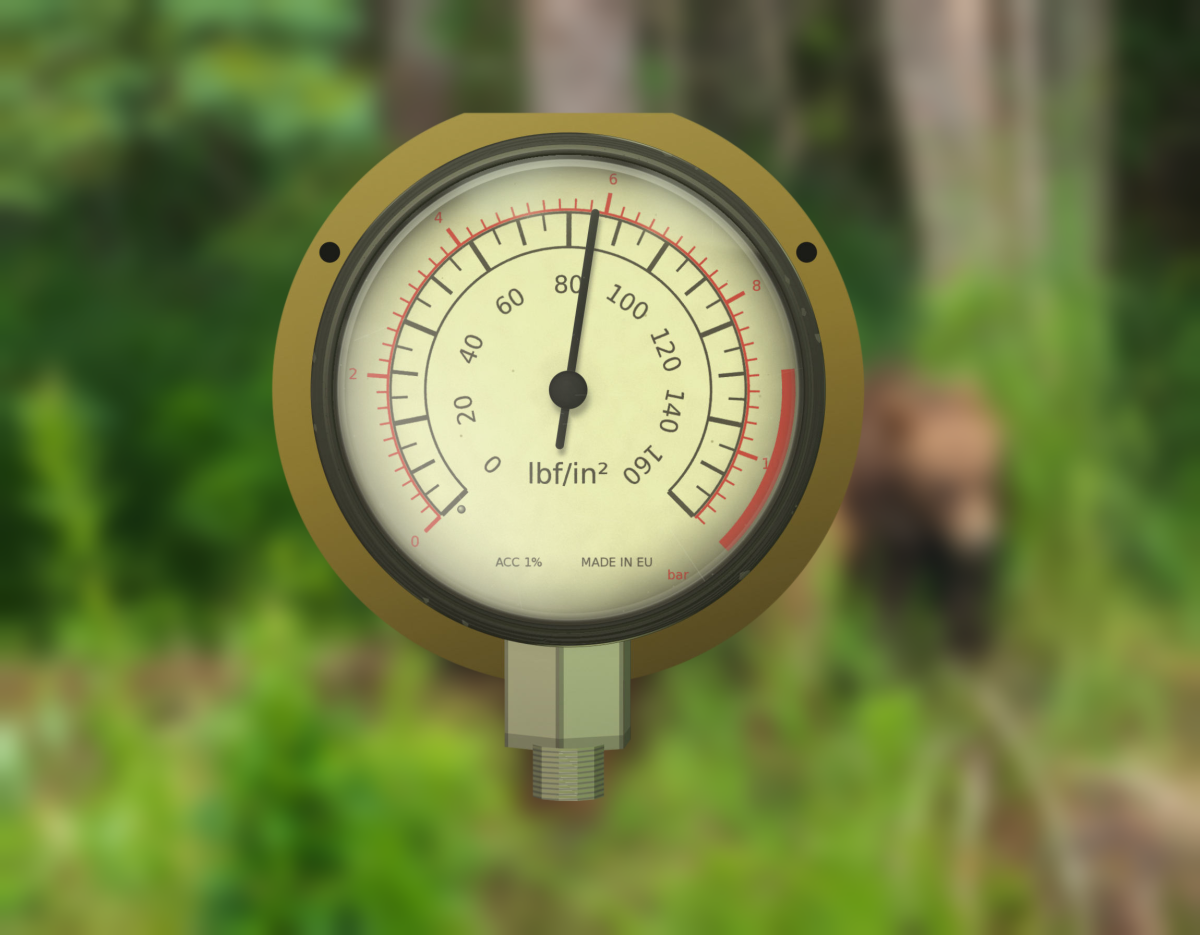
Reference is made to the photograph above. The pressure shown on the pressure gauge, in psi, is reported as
85 psi
